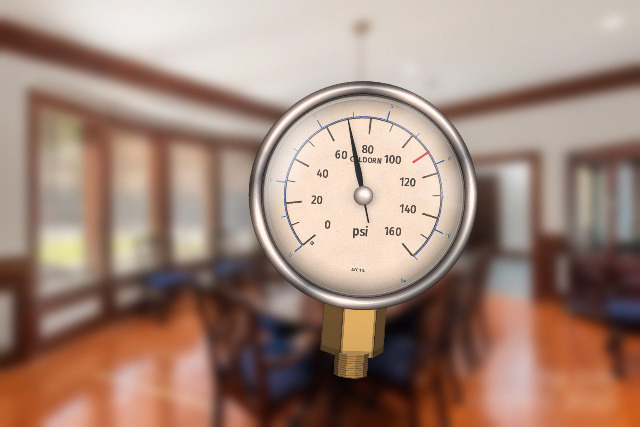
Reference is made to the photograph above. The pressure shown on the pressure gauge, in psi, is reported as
70 psi
